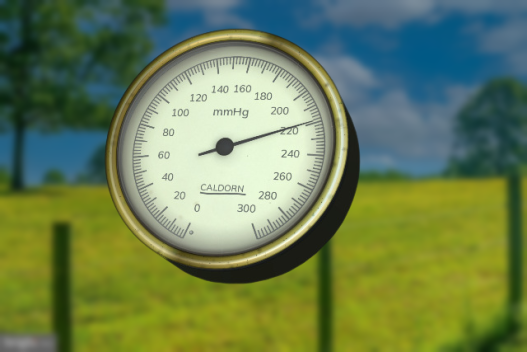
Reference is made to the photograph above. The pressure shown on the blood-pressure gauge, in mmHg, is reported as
220 mmHg
